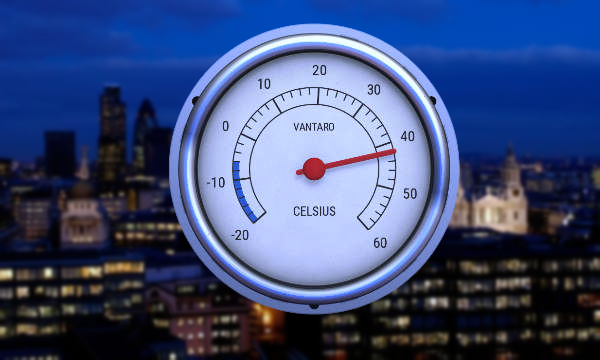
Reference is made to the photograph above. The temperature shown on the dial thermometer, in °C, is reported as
42 °C
